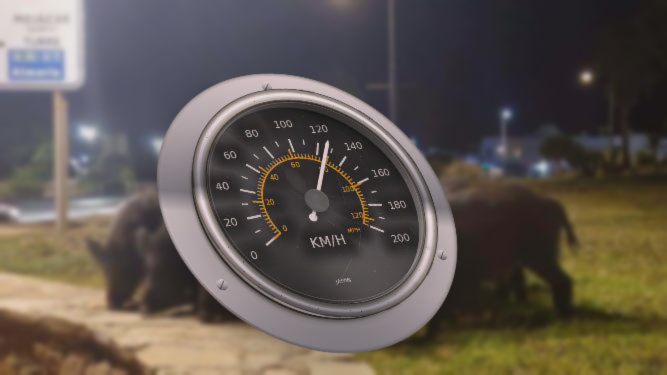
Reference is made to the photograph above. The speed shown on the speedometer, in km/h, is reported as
125 km/h
